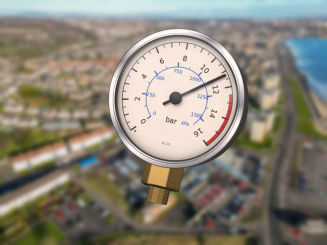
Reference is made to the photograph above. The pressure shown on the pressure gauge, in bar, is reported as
11.25 bar
